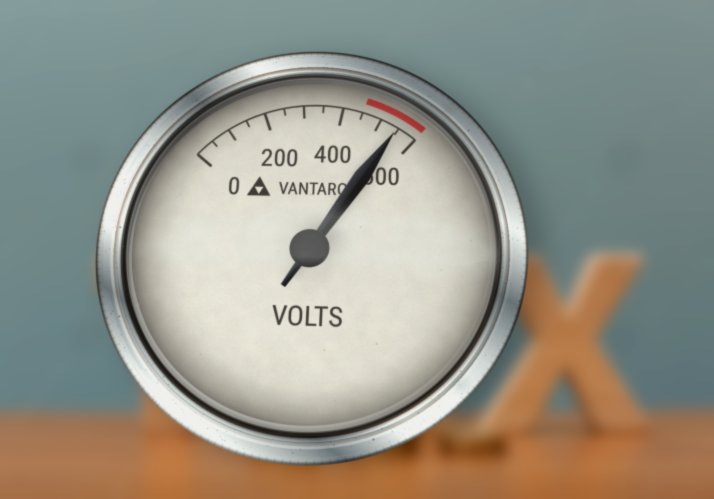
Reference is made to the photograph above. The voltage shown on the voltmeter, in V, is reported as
550 V
